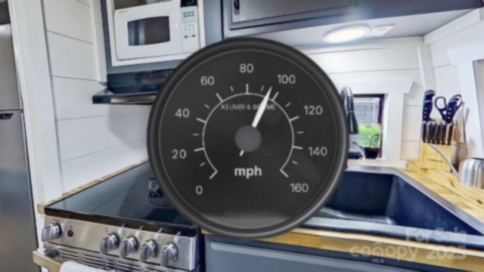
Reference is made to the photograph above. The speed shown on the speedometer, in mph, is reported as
95 mph
